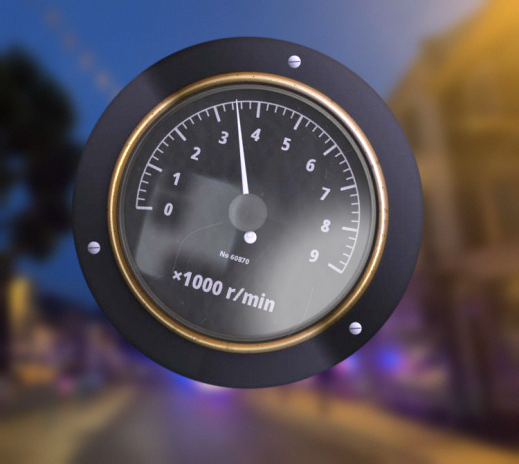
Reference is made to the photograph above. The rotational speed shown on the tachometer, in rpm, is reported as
3500 rpm
